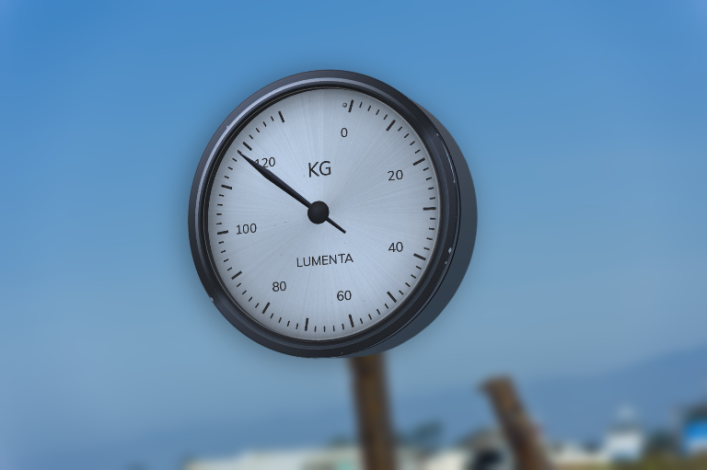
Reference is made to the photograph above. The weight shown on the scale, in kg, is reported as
118 kg
